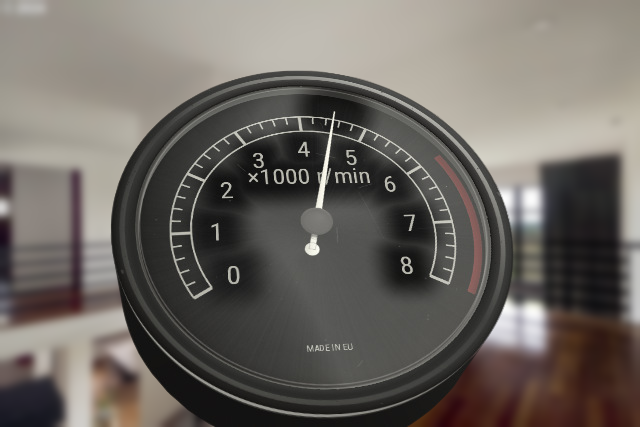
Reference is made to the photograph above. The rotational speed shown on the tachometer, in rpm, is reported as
4500 rpm
